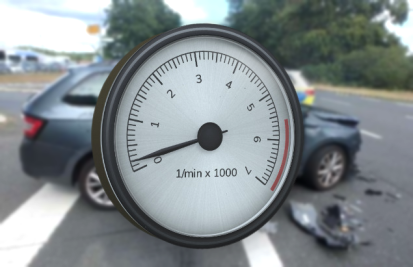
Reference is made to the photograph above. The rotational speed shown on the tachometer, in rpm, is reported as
200 rpm
